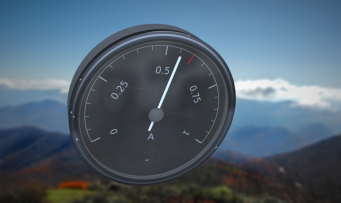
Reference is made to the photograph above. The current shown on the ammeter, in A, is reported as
0.55 A
